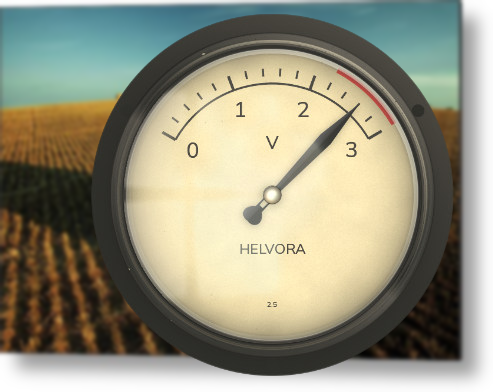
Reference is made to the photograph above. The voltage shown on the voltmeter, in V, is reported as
2.6 V
